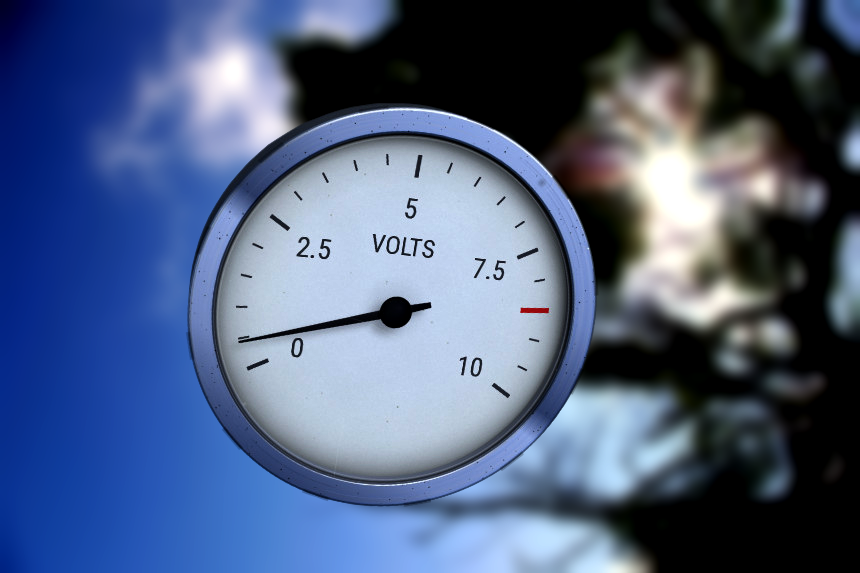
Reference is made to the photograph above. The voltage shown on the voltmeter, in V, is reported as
0.5 V
